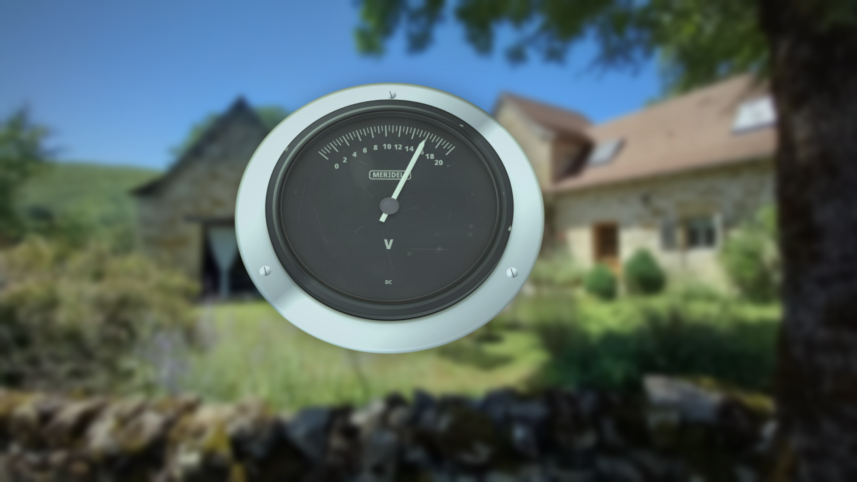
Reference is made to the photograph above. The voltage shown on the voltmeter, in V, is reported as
16 V
